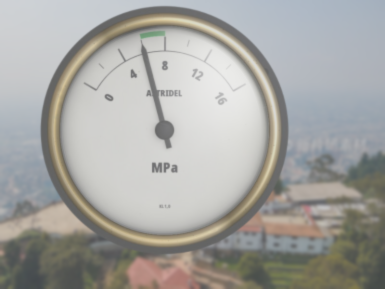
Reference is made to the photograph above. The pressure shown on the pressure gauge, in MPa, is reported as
6 MPa
